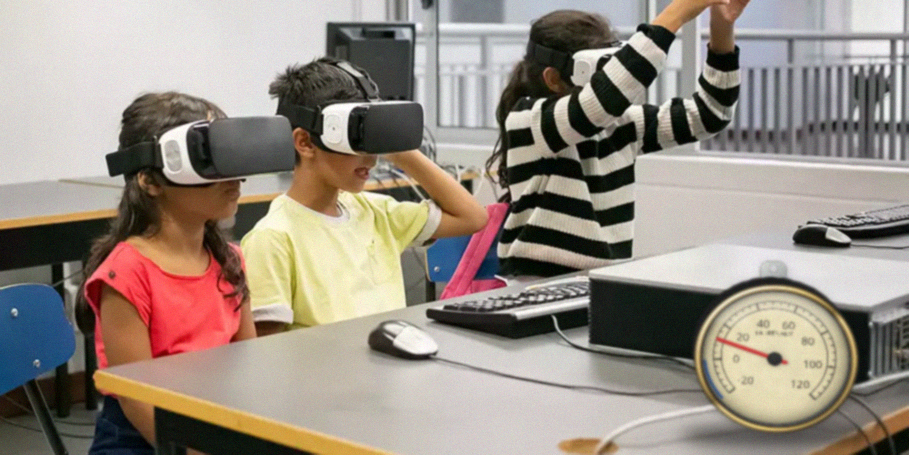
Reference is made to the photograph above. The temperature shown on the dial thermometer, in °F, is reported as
12 °F
